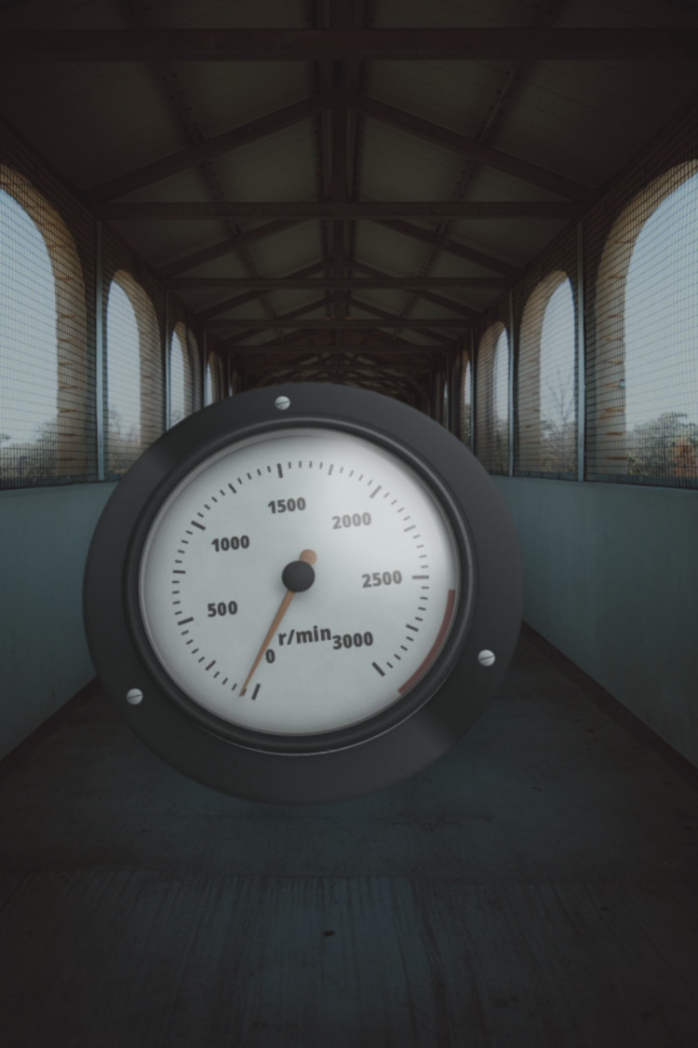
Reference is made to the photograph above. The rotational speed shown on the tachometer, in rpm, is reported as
50 rpm
